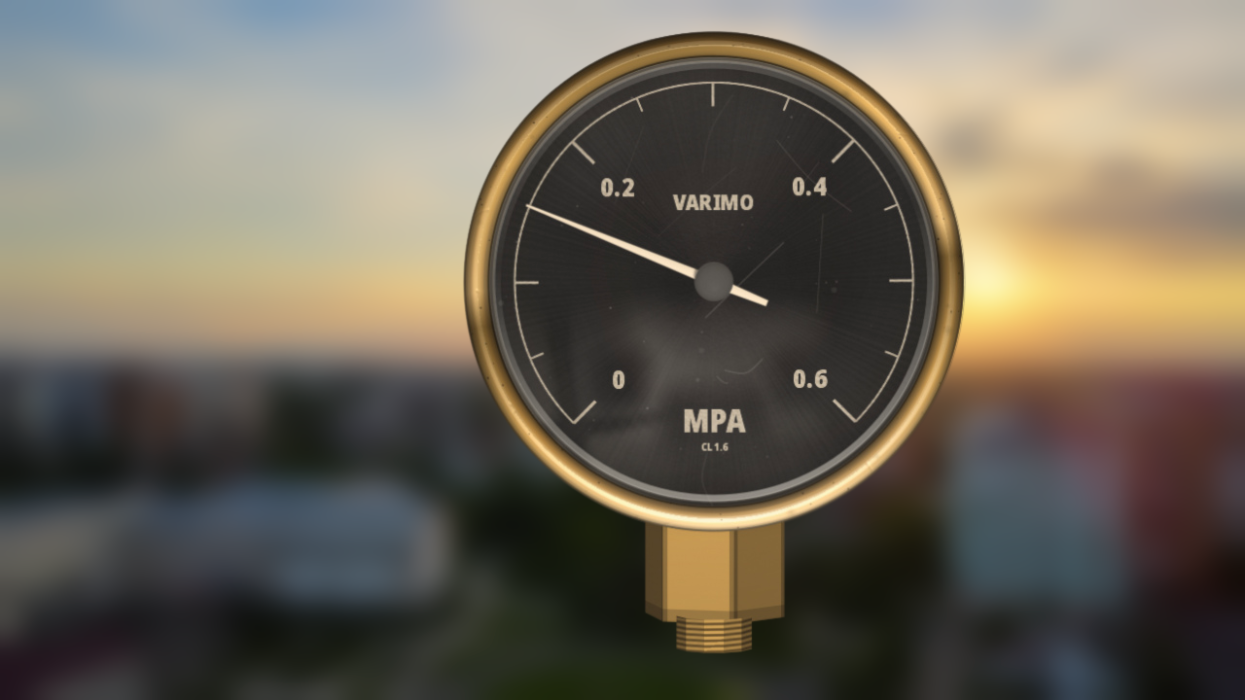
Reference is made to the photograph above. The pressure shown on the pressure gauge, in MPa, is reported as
0.15 MPa
